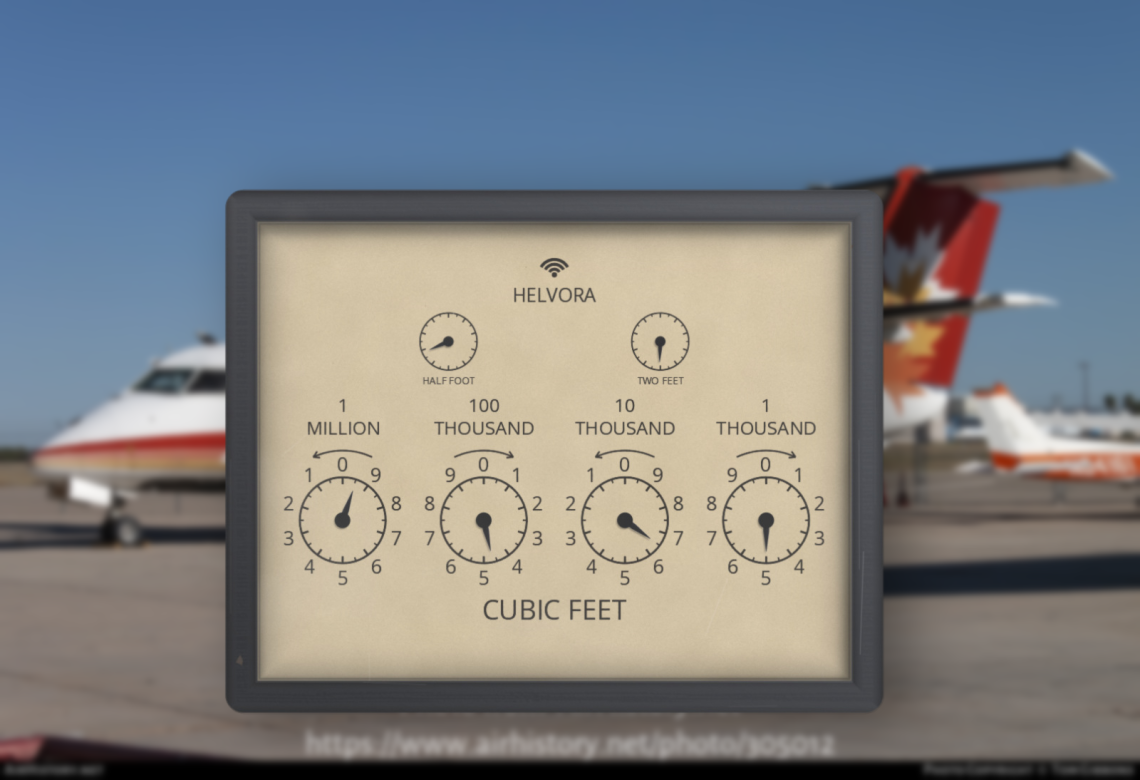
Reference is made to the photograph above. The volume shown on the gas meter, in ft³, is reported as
946500 ft³
